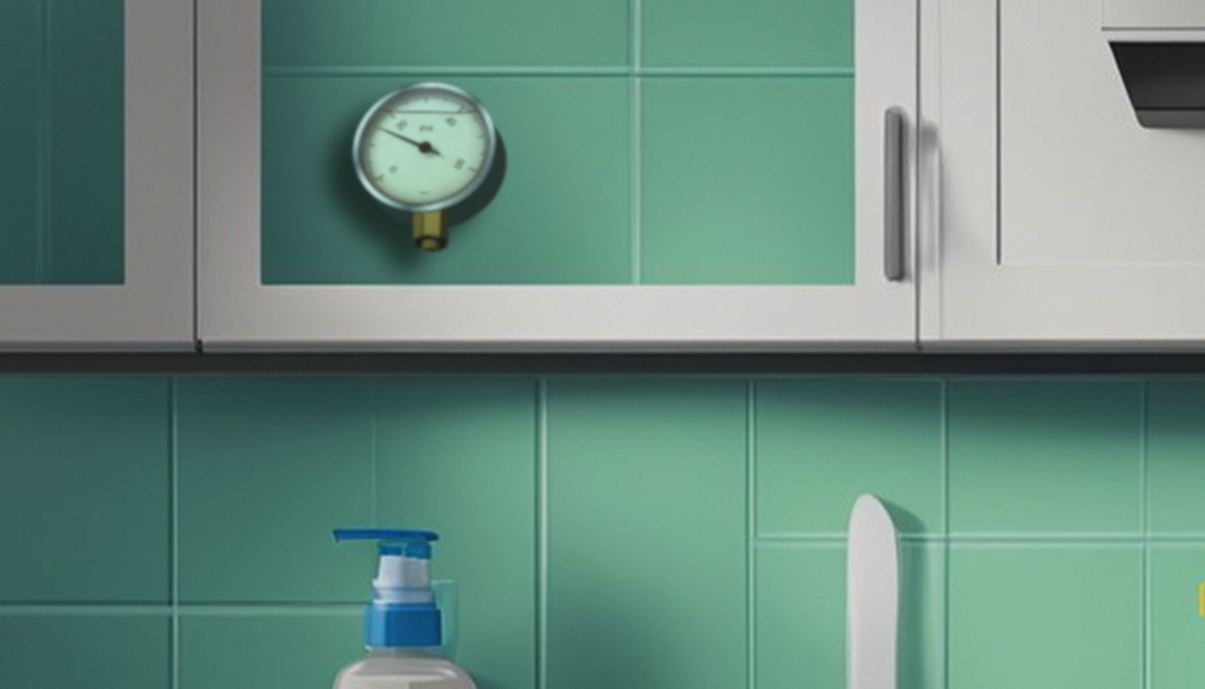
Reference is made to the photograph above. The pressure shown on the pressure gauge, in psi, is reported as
15 psi
